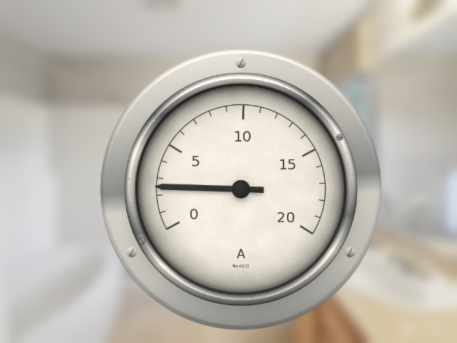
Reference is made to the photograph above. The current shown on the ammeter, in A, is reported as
2.5 A
